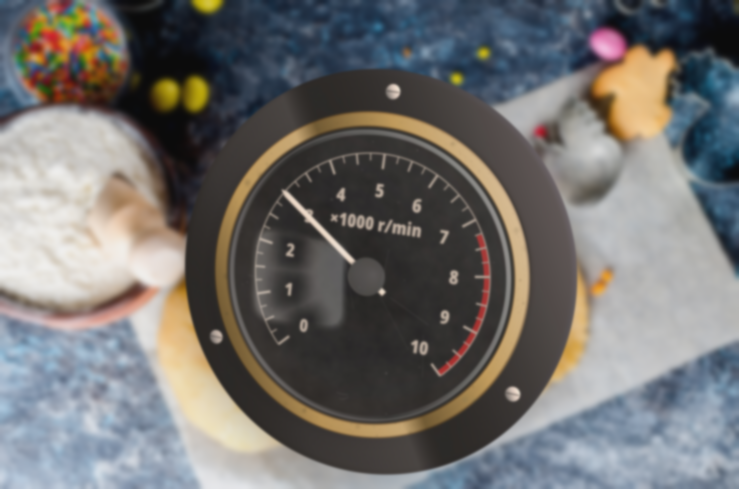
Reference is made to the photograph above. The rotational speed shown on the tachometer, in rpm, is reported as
3000 rpm
